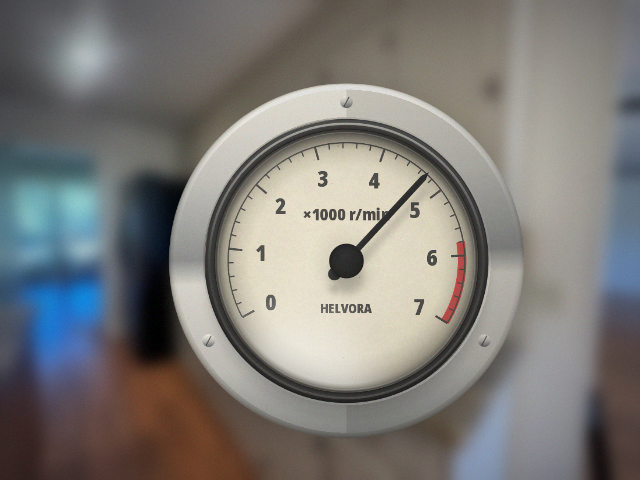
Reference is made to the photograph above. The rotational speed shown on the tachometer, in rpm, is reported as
4700 rpm
